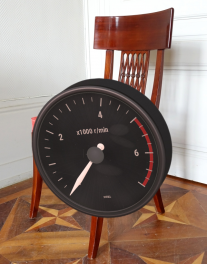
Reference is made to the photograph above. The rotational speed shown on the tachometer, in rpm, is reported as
0 rpm
